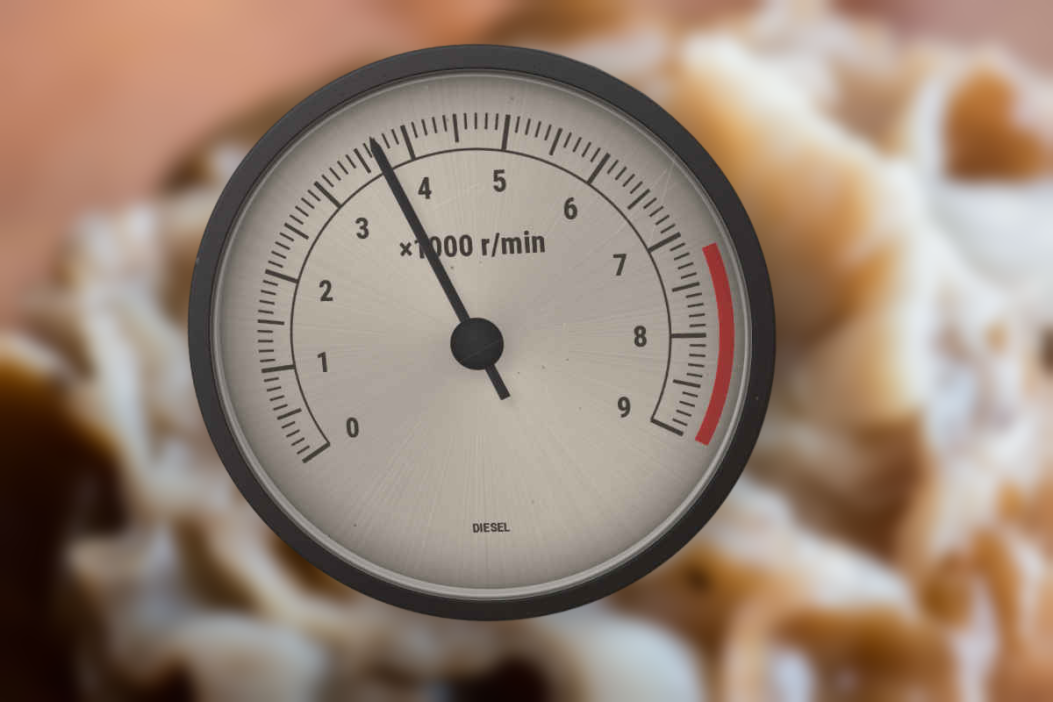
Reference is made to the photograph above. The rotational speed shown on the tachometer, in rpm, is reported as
3700 rpm
